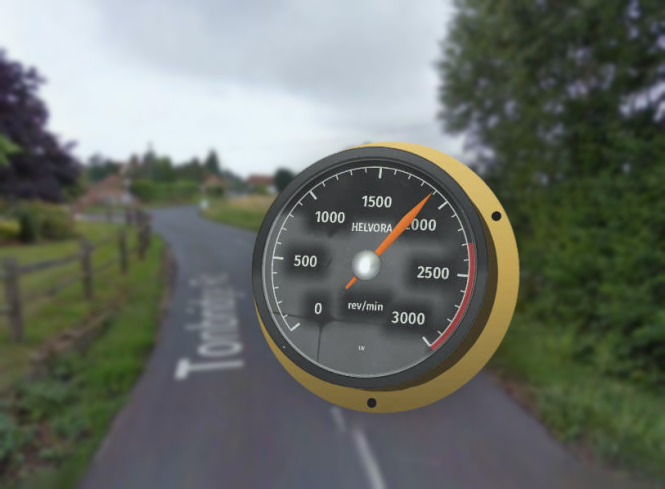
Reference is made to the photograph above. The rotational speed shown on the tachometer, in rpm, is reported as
1900 rpm
